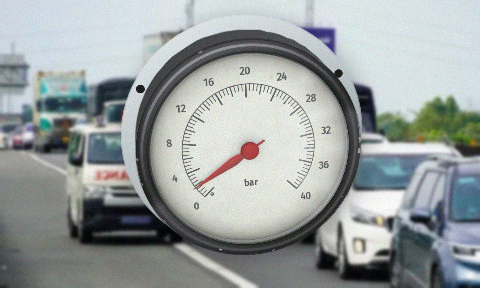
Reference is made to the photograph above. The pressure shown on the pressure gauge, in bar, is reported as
2 bar
